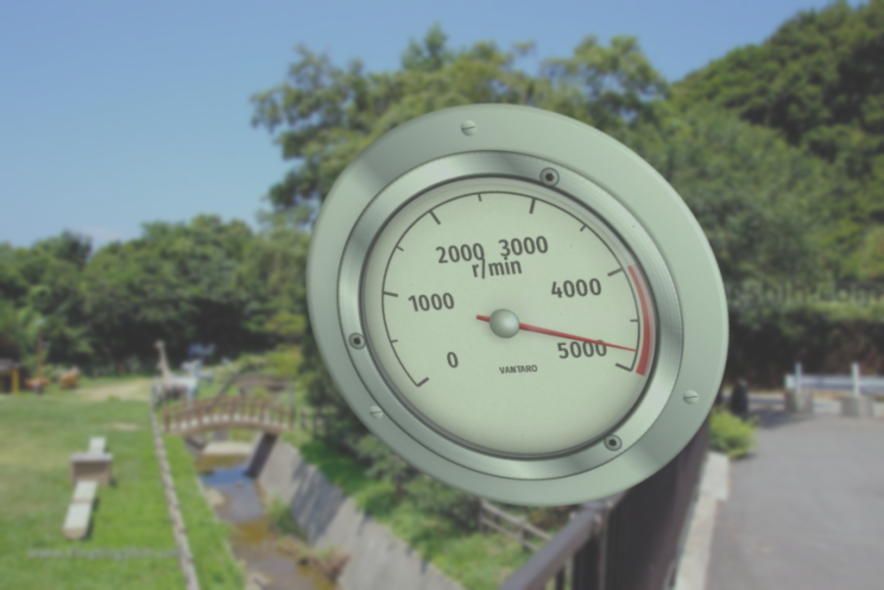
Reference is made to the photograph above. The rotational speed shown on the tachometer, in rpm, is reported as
4750 rpm
